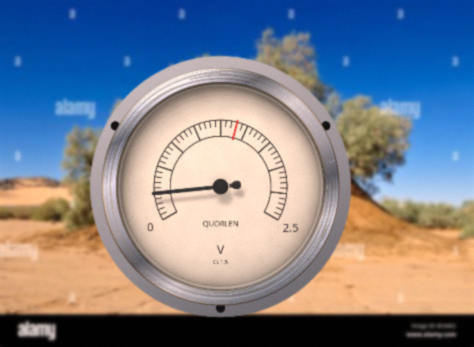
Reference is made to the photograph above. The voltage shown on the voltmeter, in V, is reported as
0.25 V
